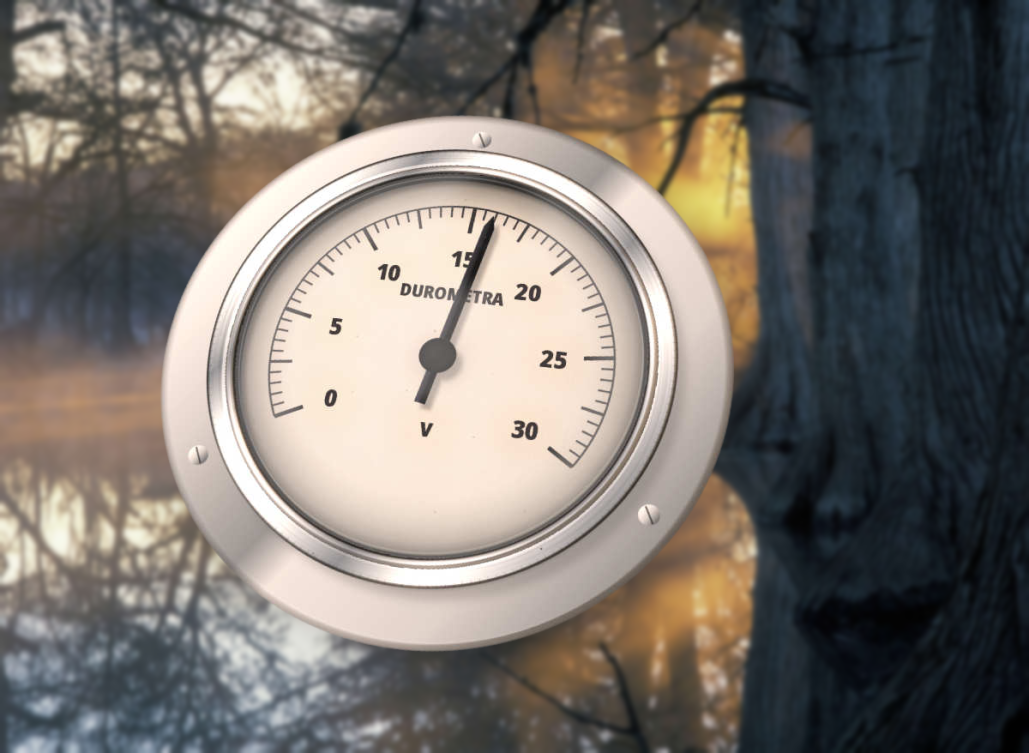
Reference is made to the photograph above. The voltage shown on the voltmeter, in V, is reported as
16 V
